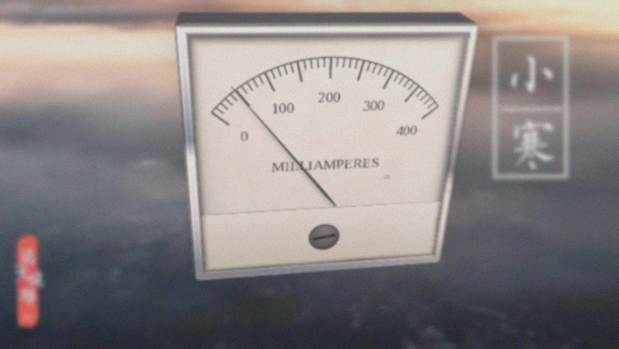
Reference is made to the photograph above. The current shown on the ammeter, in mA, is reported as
50 mA
